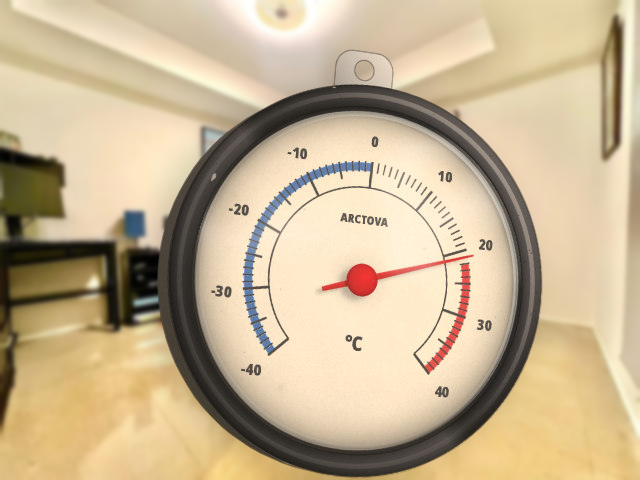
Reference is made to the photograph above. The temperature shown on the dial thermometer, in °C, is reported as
21 °C
